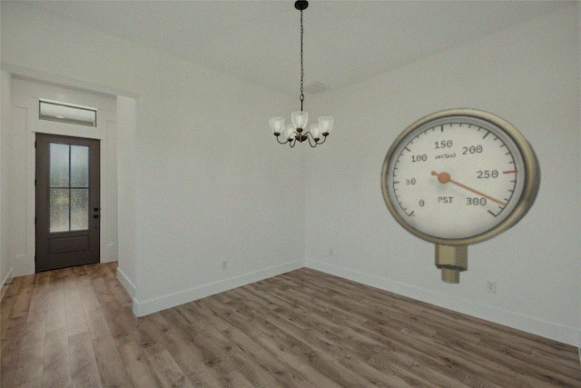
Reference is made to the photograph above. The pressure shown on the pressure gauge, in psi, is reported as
285 psi
